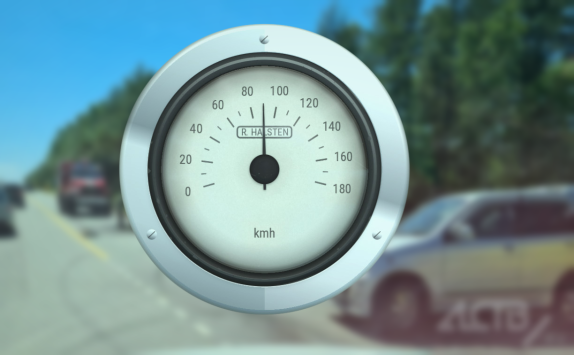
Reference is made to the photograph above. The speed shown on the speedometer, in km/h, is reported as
90 km/h
